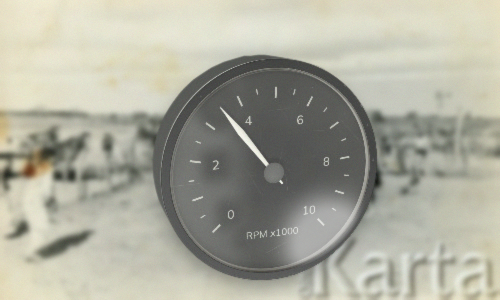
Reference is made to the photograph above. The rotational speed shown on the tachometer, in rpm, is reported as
3500 rpm
